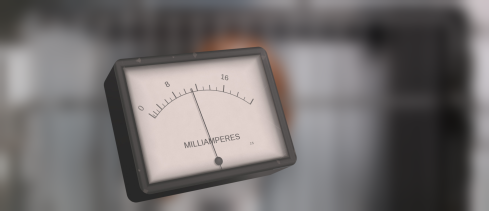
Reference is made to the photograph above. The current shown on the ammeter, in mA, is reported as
11 mA
